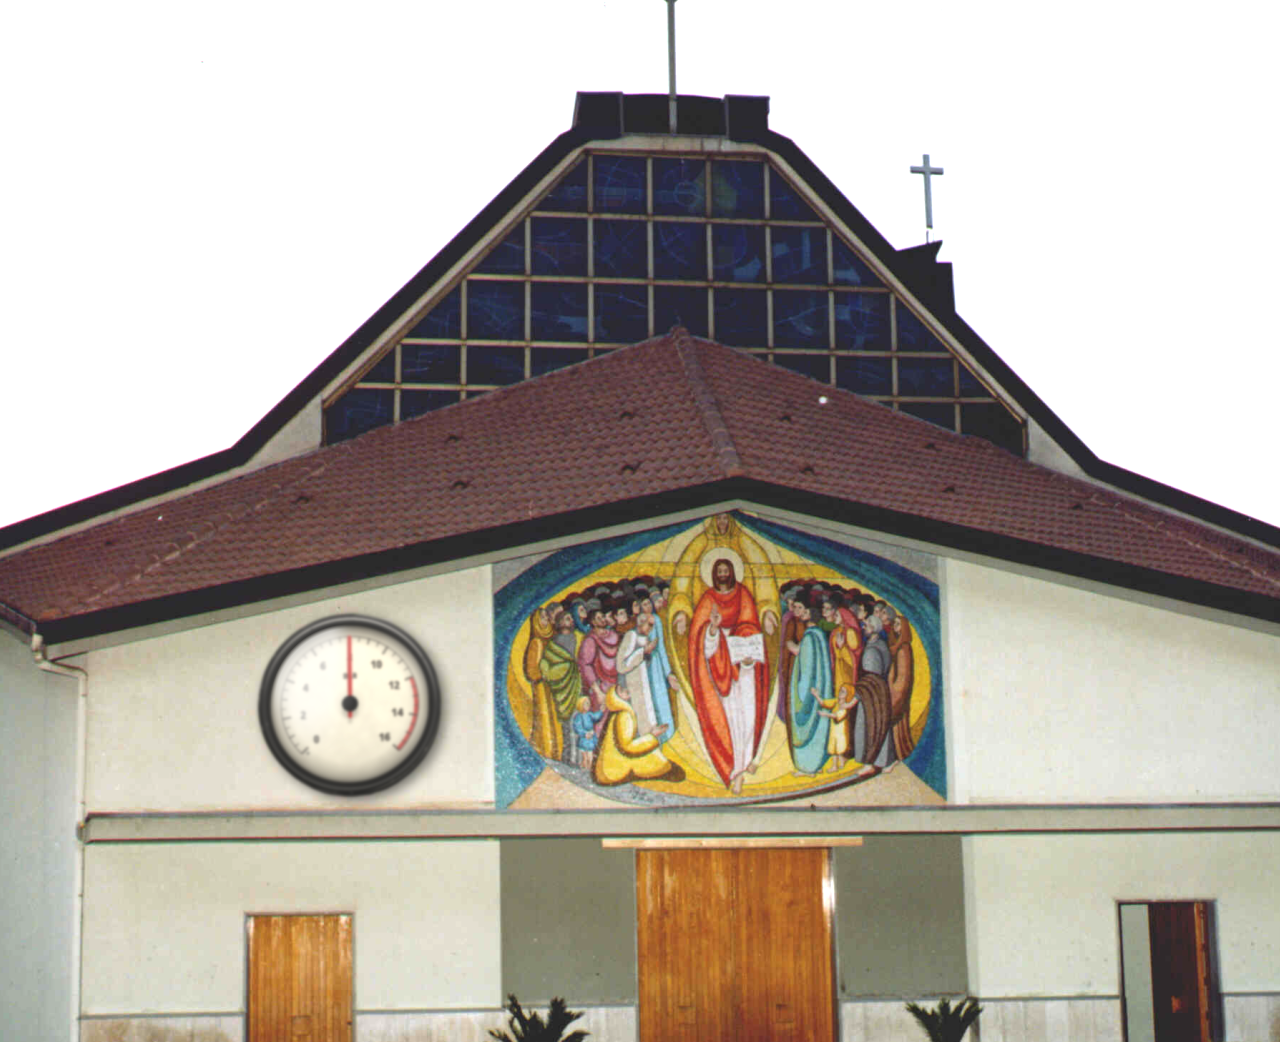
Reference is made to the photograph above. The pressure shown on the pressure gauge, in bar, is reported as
8 bar
